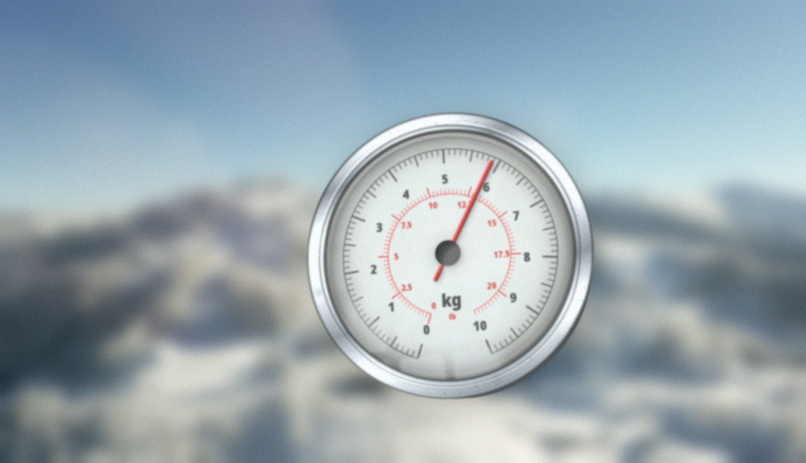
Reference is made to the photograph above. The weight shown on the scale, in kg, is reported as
5.9 kg
